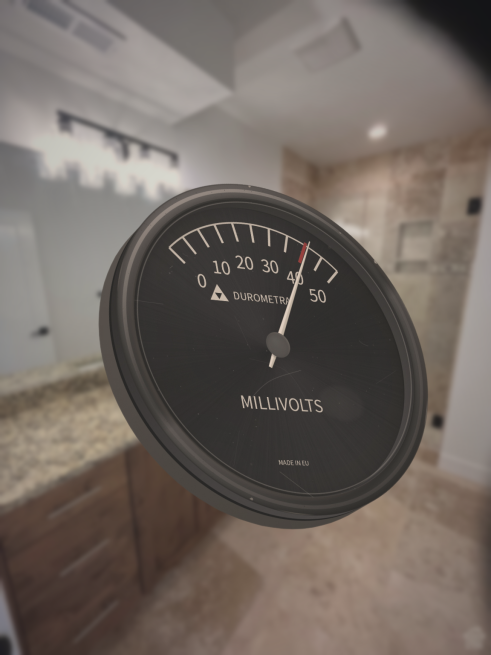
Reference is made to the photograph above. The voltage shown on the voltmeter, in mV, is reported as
40 mV
